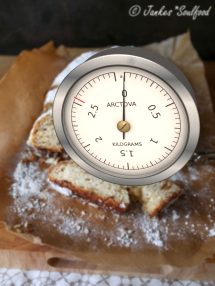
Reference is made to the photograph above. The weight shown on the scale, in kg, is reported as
0 kg
